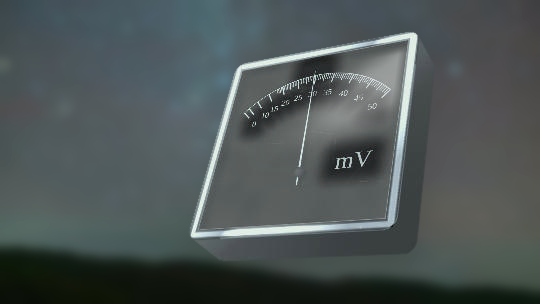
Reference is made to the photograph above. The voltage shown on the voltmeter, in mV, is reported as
30 mV
